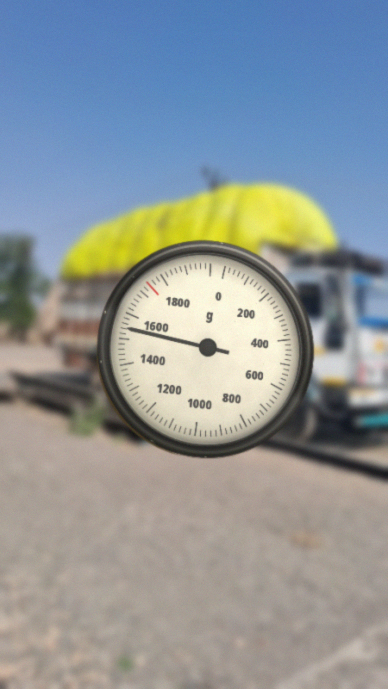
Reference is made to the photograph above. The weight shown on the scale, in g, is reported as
1540 g
